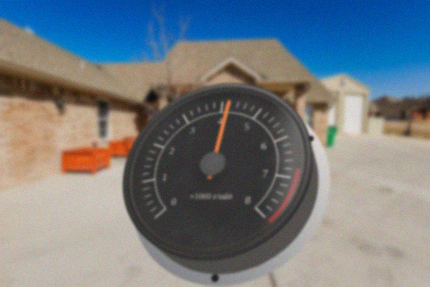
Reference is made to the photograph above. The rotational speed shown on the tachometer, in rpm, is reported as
4200 rpm
